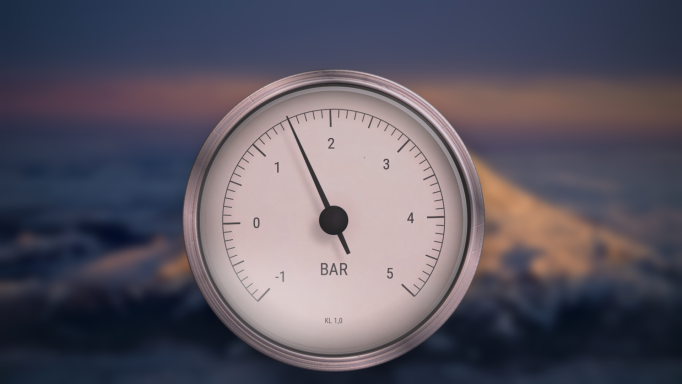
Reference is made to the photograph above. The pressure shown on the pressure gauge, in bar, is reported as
1.5 bar
